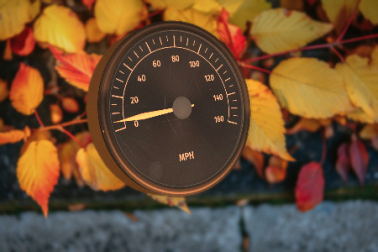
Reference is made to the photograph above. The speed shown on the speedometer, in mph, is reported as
5 mph
